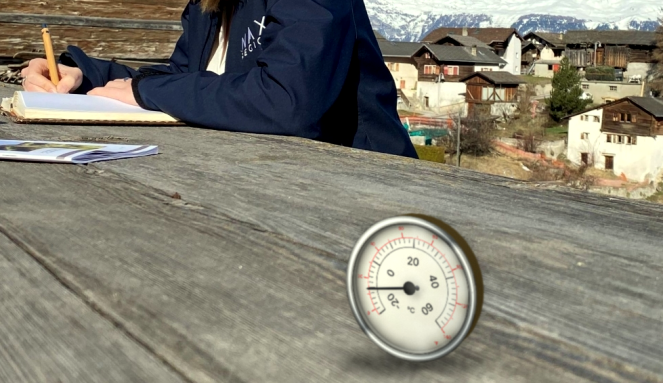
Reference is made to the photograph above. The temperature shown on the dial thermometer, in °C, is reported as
-10 °C
